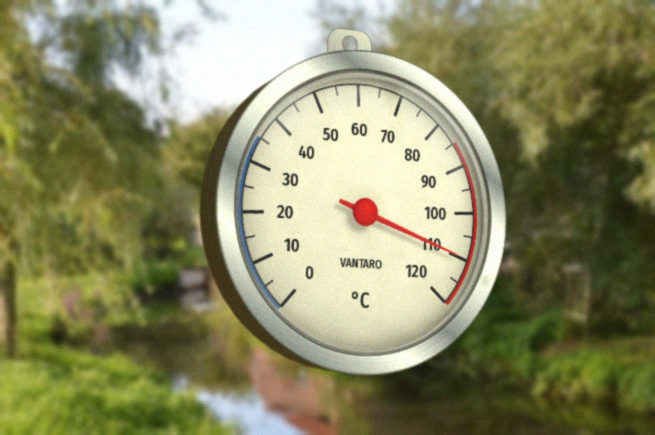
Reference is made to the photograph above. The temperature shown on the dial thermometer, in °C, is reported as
110 °C
